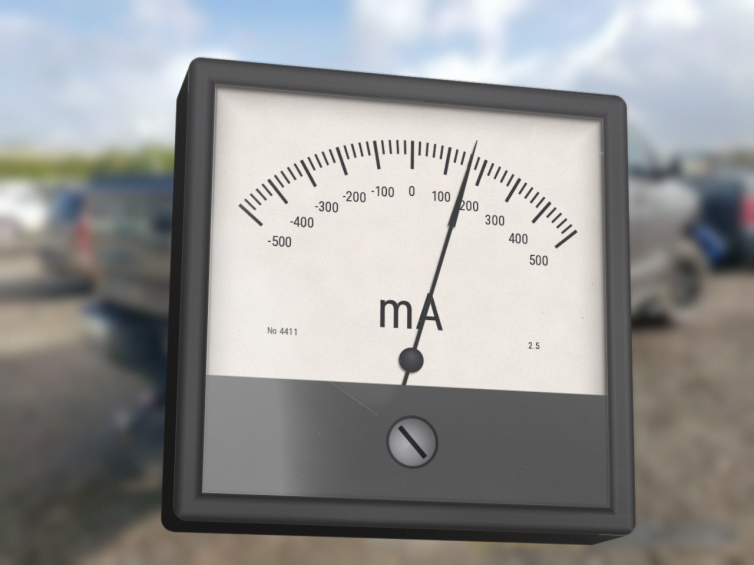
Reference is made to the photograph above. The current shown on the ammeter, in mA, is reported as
160 mA
